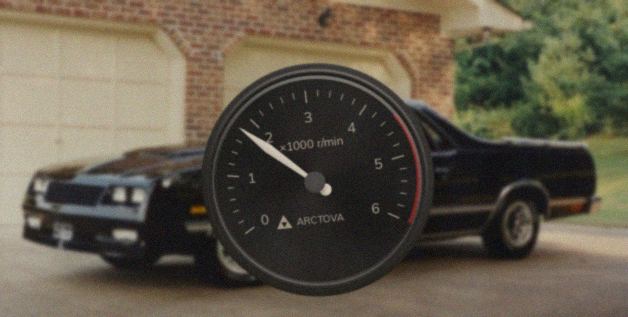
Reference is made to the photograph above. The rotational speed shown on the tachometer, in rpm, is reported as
1800 rpm
